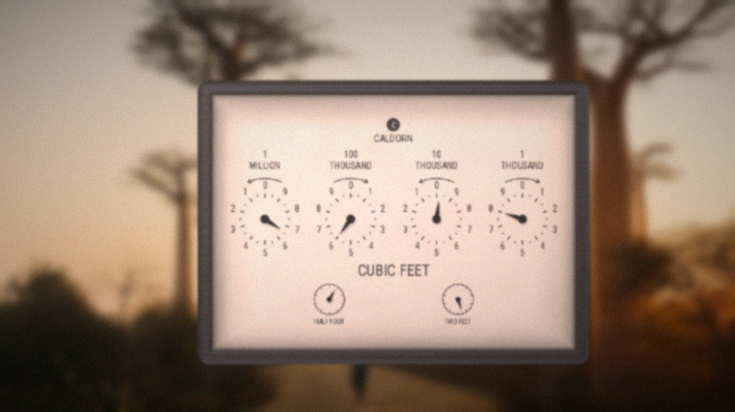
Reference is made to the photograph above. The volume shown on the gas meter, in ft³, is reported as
659800 ft³
